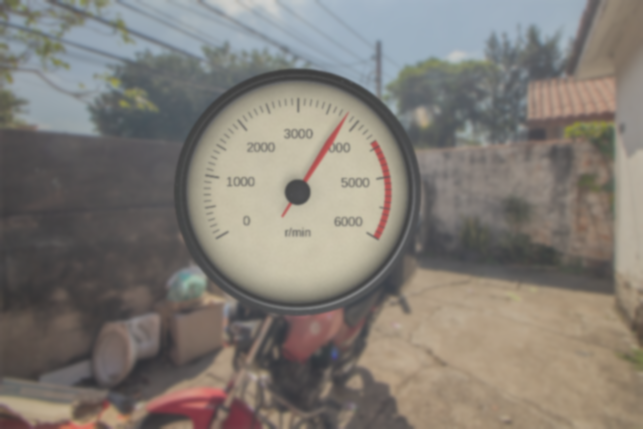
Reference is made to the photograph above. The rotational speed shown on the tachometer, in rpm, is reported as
3800 rpm
